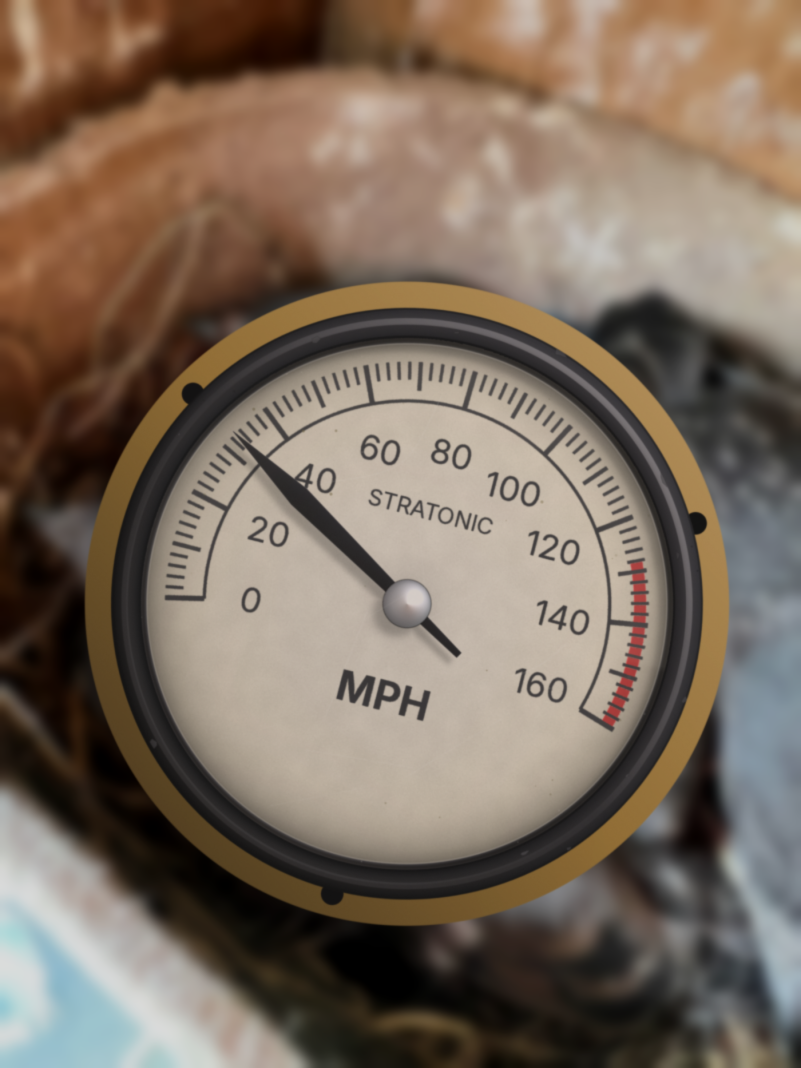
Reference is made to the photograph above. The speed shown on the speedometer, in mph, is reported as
33 mph
